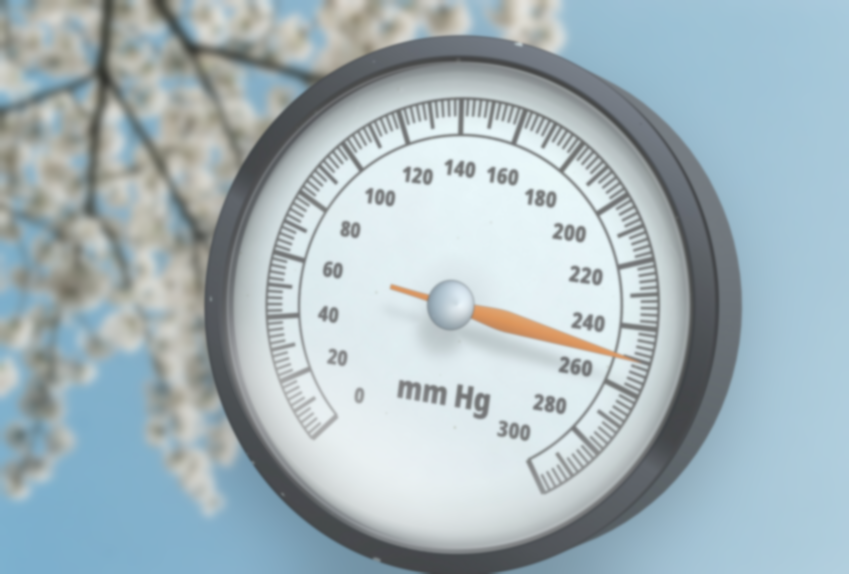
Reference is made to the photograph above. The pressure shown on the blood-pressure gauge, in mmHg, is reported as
250 mmHg
